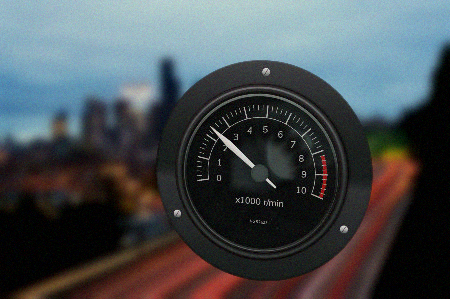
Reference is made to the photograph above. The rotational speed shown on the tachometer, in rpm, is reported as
2400 rpm
